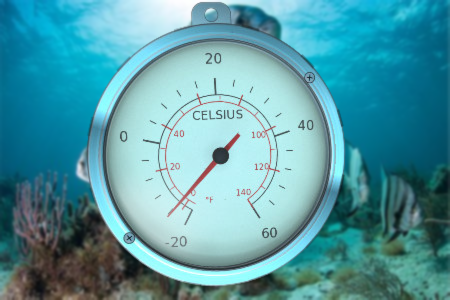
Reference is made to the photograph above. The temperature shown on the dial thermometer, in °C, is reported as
-16 °C
